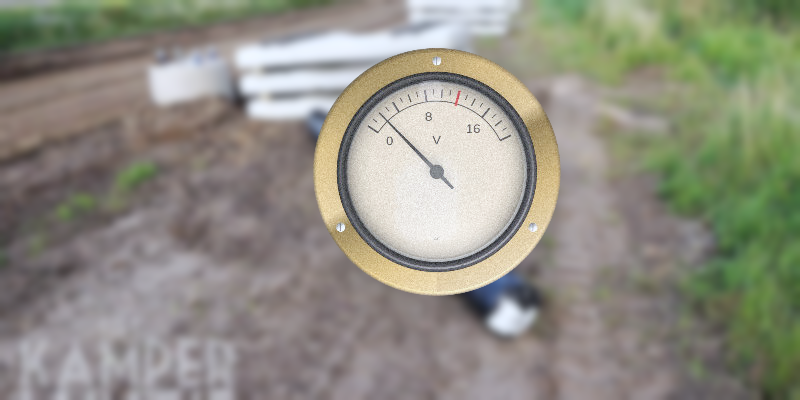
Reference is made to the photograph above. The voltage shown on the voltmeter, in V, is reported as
2 V
